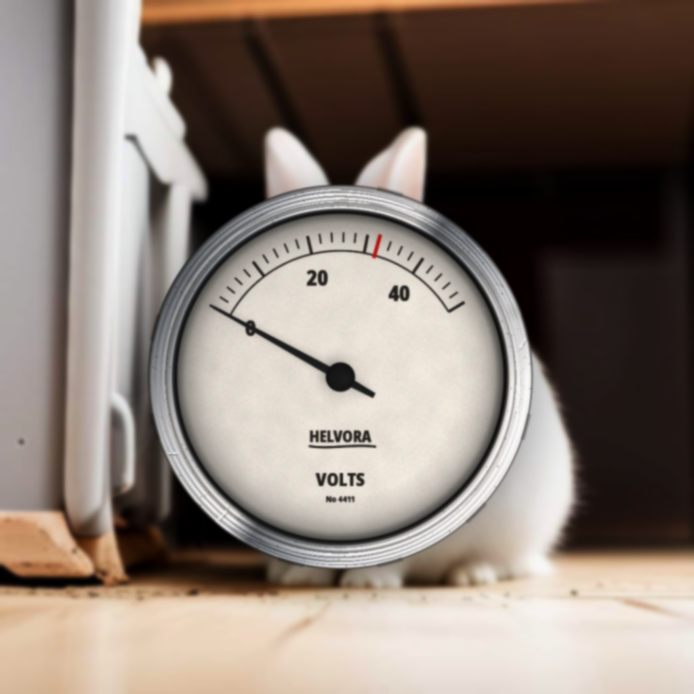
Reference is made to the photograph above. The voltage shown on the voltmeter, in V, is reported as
0 V
